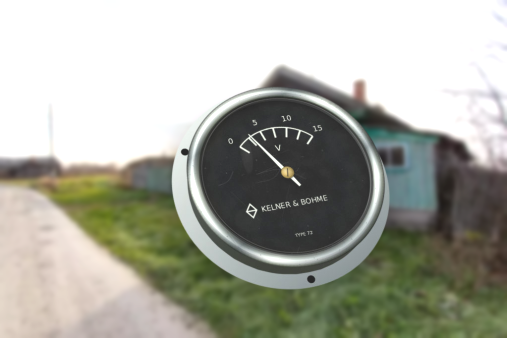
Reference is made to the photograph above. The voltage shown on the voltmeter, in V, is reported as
2.5 V
